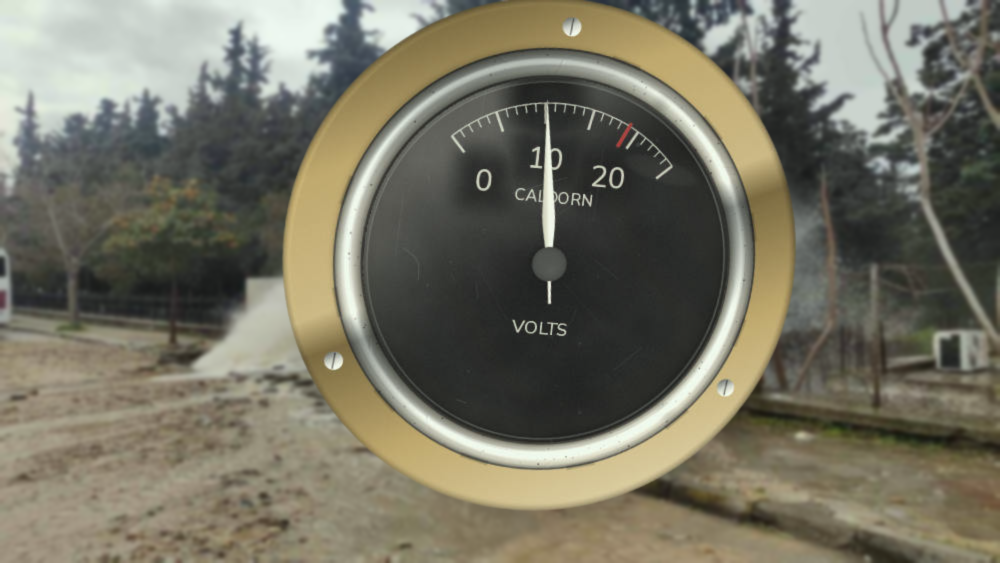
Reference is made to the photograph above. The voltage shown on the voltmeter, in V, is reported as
10 V
